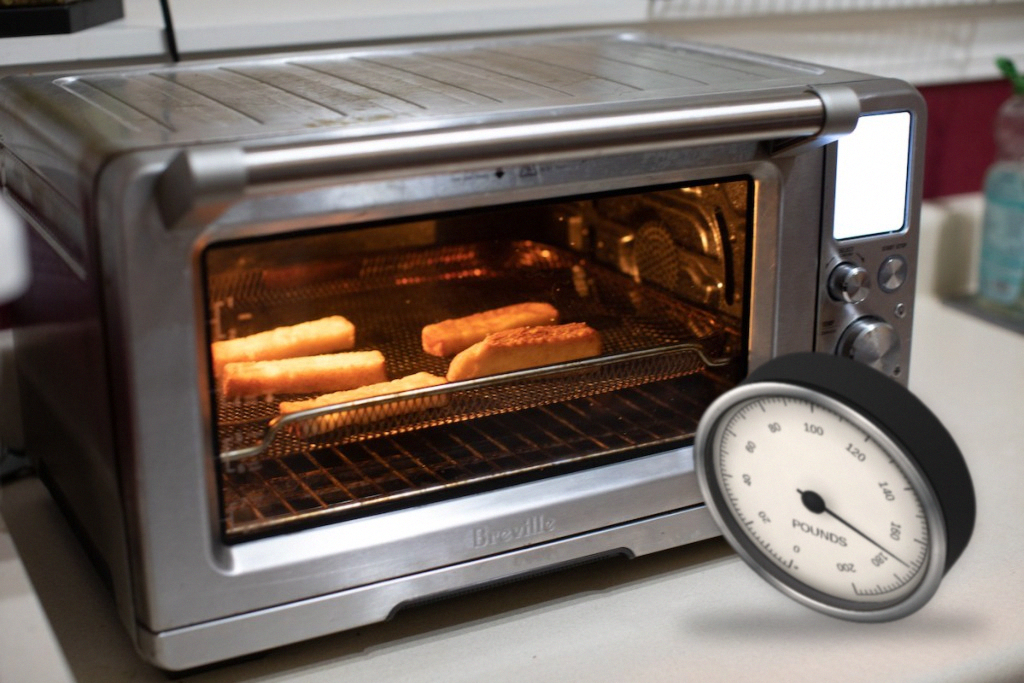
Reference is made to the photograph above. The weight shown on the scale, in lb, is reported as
170 lb
